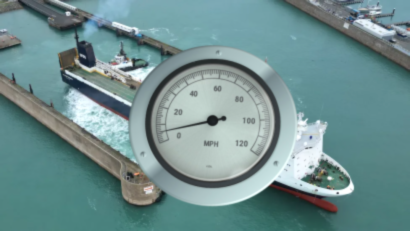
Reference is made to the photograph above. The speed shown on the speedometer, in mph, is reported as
5 mph
